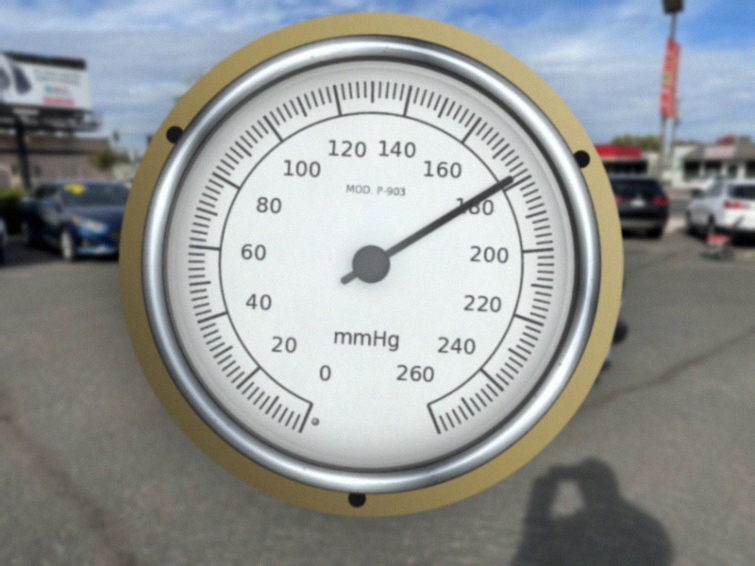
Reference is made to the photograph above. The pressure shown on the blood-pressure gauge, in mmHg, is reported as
178 mmHg
